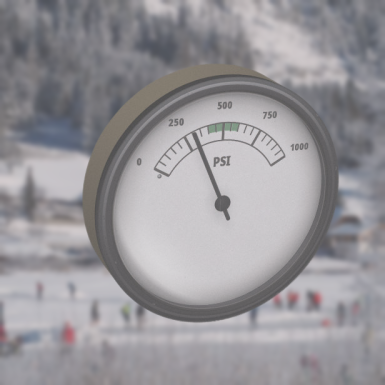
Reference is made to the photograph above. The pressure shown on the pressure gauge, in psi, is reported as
300 psi
